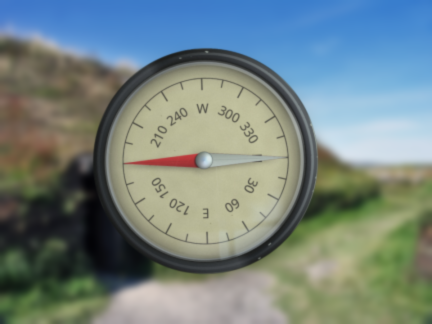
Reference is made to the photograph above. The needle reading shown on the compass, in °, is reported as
180 °
